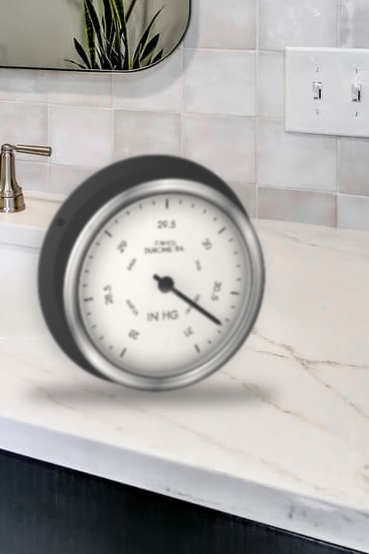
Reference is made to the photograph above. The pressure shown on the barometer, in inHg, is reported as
30.75 inHg
